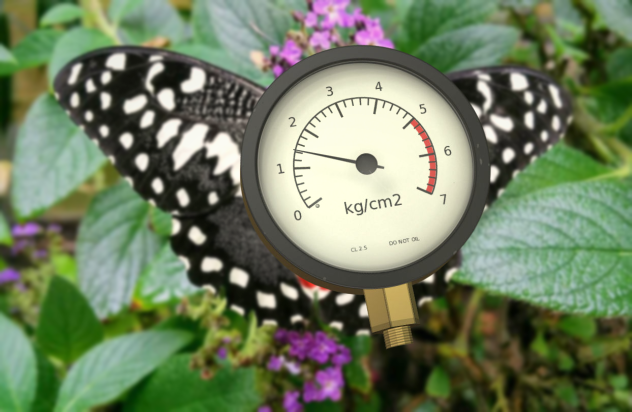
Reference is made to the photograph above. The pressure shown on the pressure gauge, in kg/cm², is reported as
1.4 kg/cm²
